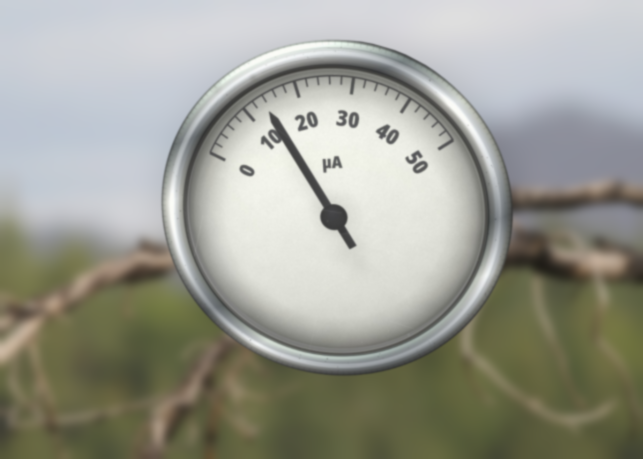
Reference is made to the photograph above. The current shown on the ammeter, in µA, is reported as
14 µA
